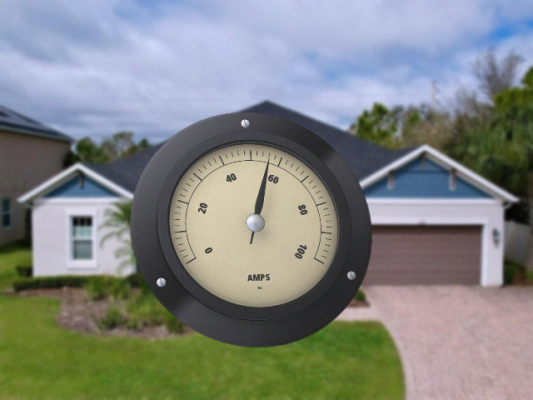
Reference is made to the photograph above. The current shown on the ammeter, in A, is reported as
56 A
